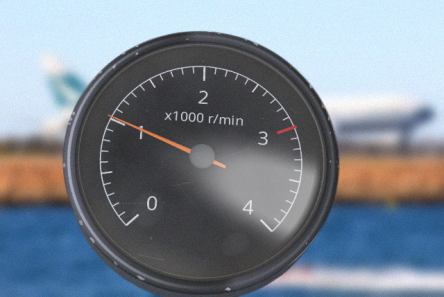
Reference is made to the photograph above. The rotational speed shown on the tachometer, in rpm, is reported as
1000 rpm
